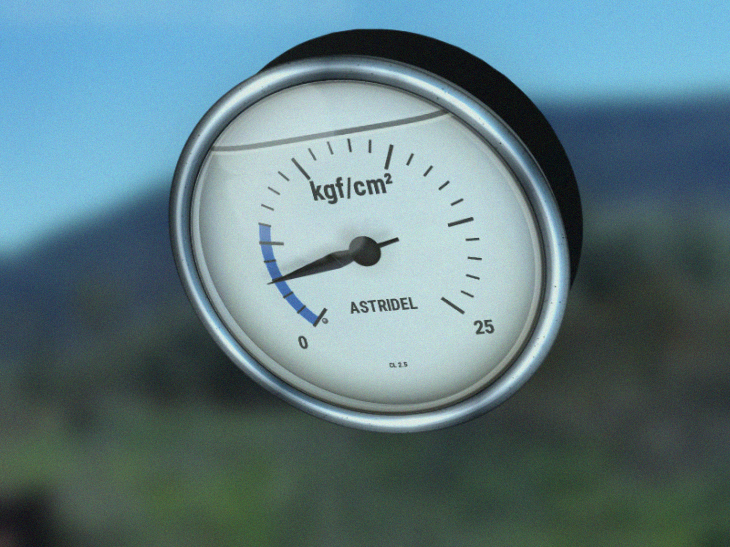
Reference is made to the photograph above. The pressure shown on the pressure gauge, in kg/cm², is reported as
3 kg/cm²
